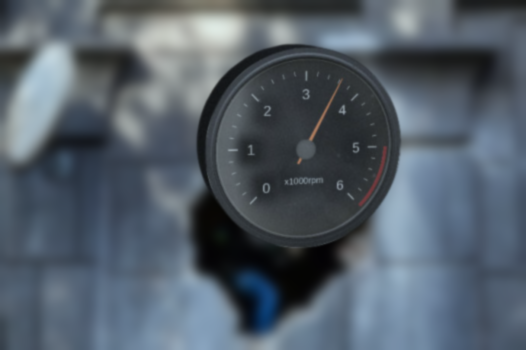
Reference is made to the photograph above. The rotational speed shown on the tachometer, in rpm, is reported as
3600 rpm
